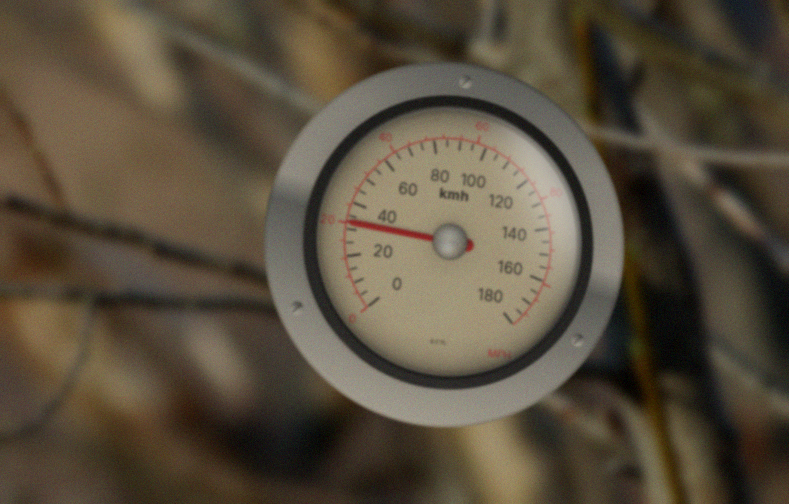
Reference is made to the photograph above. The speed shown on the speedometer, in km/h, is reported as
32.5 km/h
